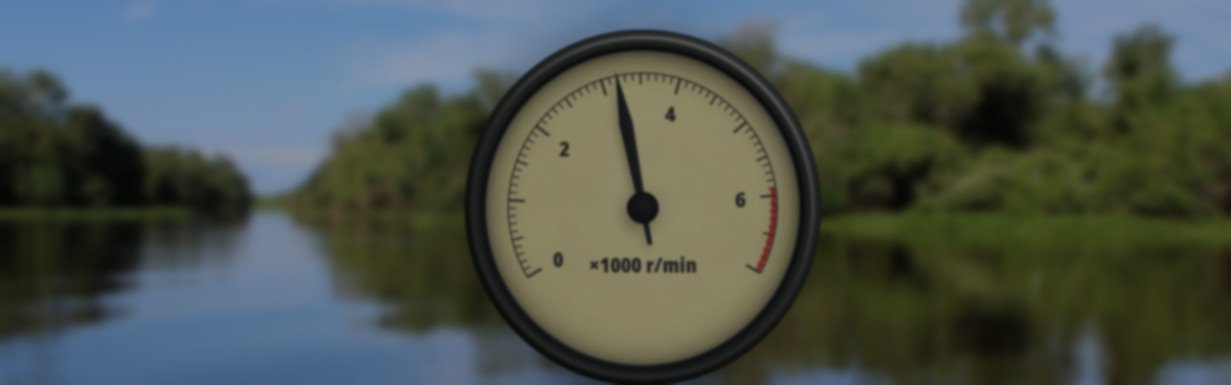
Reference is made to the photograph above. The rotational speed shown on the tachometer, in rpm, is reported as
3200 rpm
